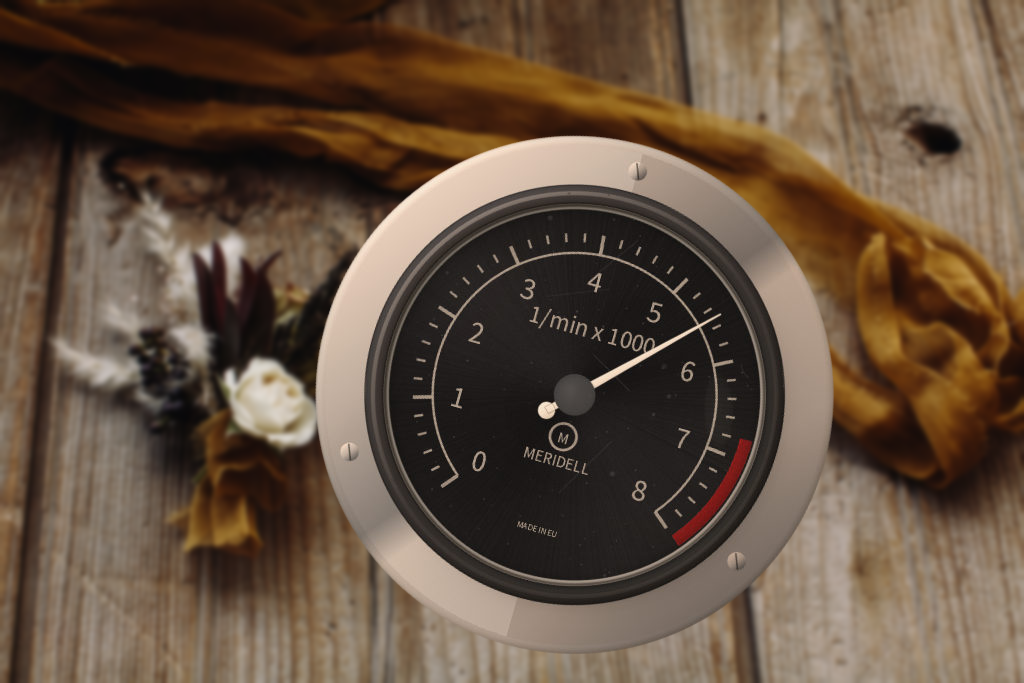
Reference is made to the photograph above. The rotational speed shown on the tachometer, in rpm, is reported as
5500 rpm
